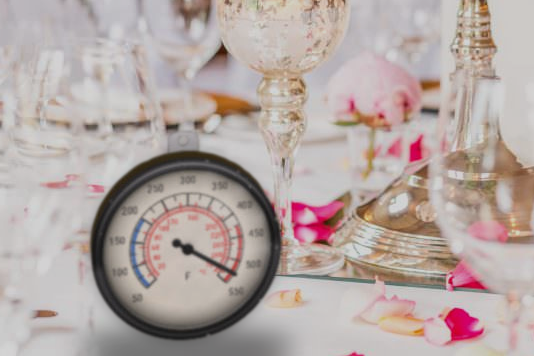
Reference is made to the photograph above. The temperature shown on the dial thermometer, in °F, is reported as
525 °F
